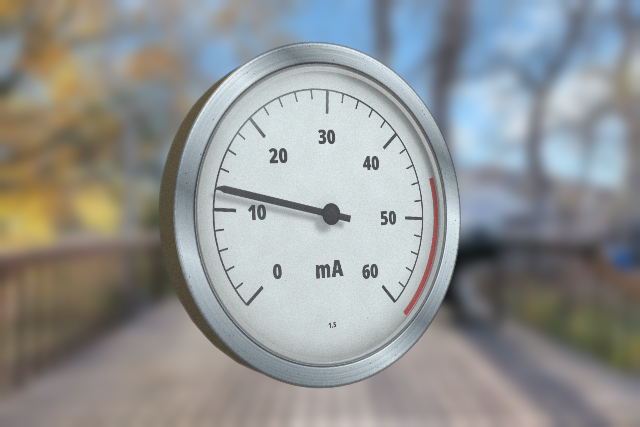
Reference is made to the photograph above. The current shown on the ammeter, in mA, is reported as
12 mA
